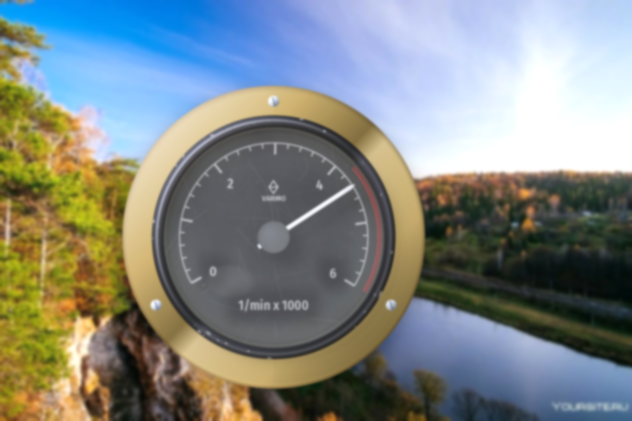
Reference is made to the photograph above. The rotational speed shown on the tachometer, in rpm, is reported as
4400 rpm
